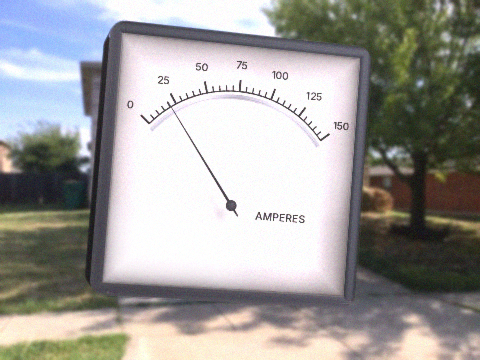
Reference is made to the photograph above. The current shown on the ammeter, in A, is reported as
20 A
